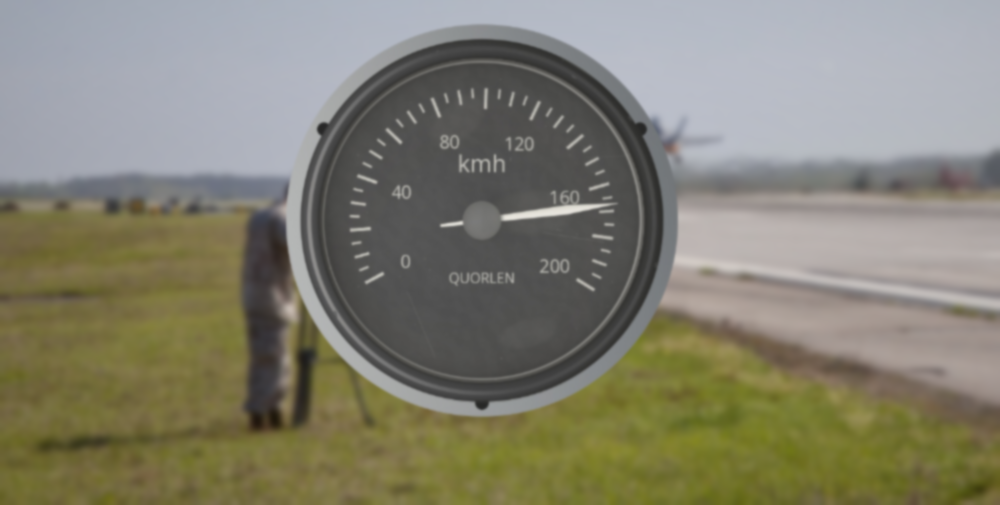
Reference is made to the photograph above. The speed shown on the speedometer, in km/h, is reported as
167.5 km/h
